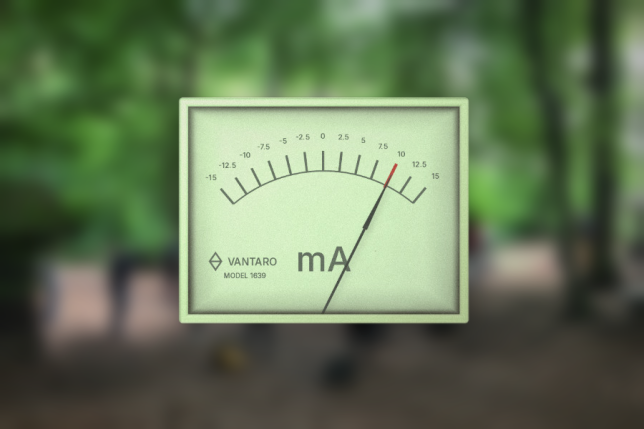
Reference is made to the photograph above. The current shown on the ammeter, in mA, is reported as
10 mA
